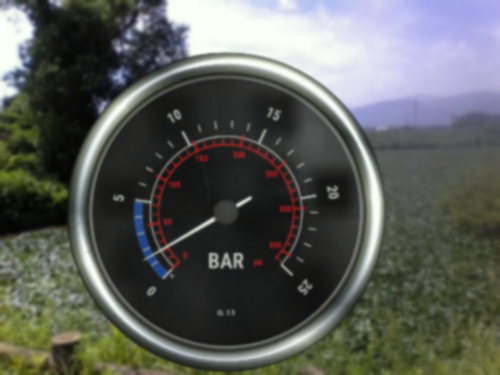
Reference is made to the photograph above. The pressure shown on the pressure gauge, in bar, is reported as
1.5 bar
